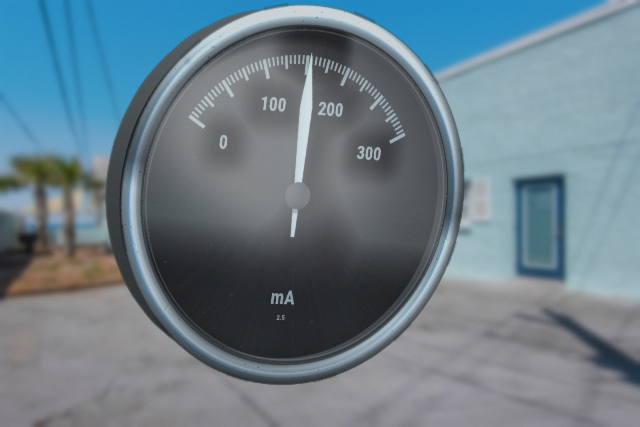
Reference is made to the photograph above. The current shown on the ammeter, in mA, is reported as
150 mA
